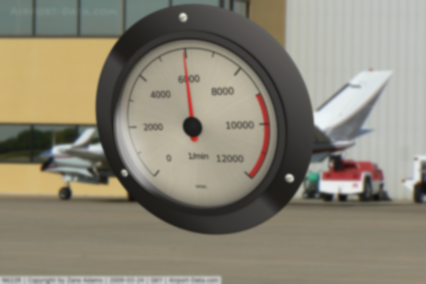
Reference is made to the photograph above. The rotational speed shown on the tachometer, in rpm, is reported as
6000 rpm
